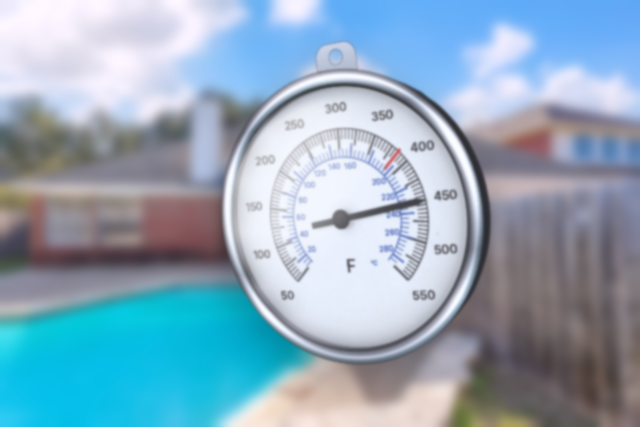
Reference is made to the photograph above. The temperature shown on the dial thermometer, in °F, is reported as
450 °F
